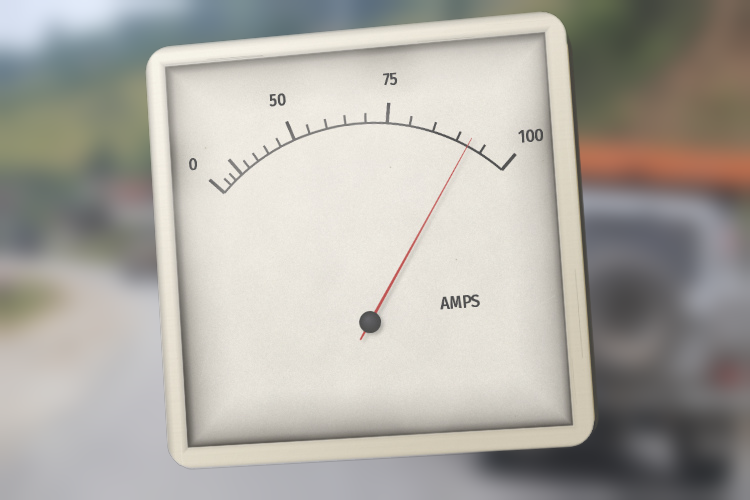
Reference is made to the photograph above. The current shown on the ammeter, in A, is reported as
92.5 A
